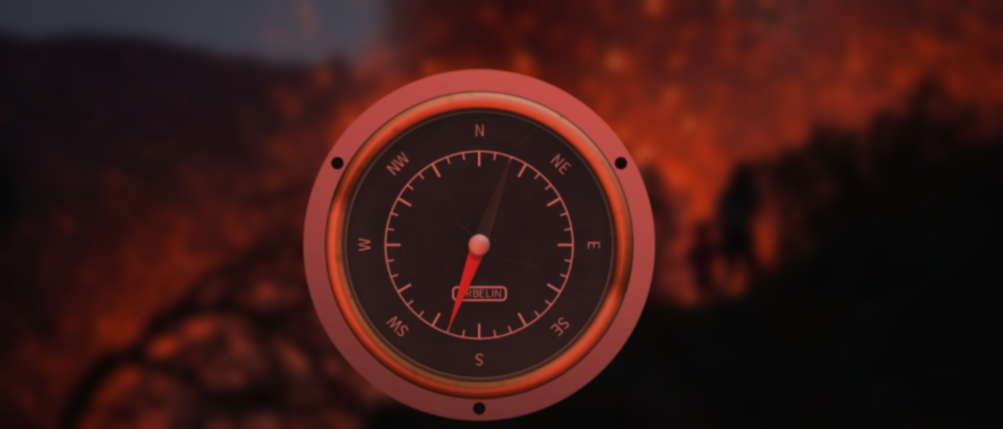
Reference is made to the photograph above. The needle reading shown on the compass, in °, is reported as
200 °
